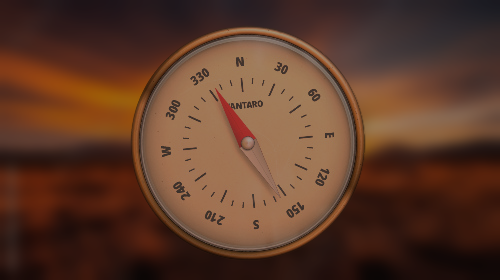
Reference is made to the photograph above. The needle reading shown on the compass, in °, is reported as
335 °
